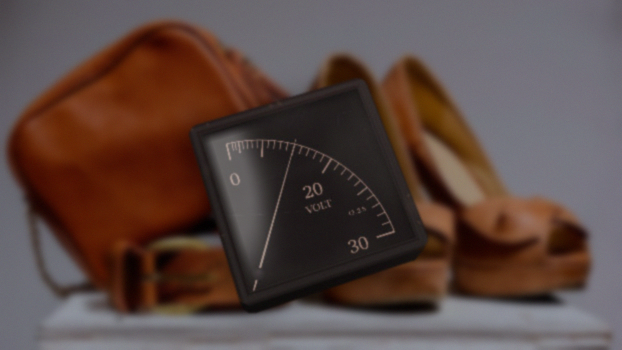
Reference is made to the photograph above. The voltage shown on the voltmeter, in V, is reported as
15 V
